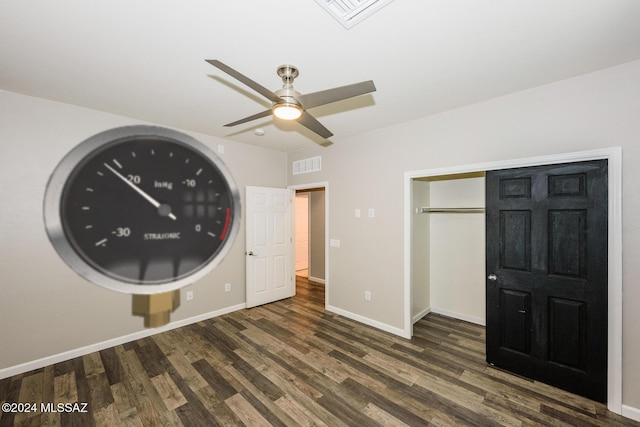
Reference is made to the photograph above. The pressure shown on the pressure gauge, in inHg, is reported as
-21 inHg
